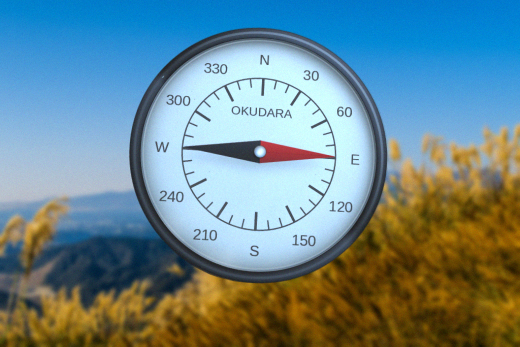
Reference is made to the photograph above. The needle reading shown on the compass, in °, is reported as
90 °
